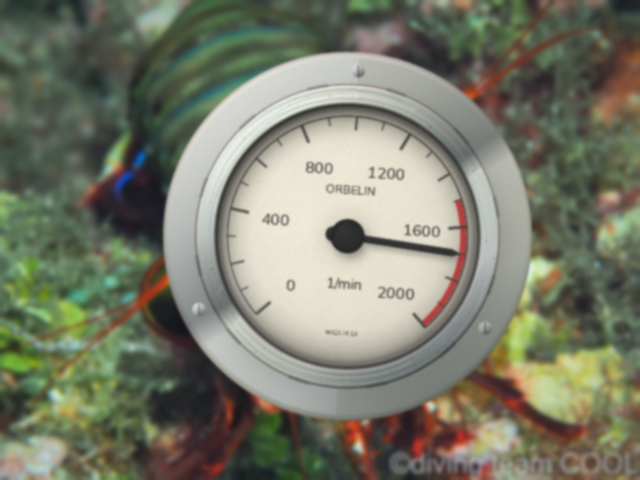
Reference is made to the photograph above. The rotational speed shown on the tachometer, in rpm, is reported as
1700 rpm
